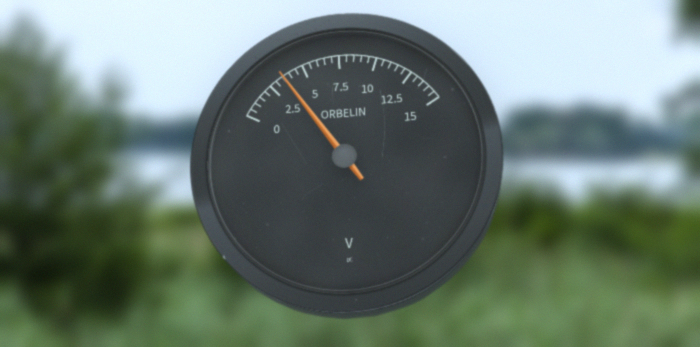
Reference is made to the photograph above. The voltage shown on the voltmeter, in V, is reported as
3.5 V
